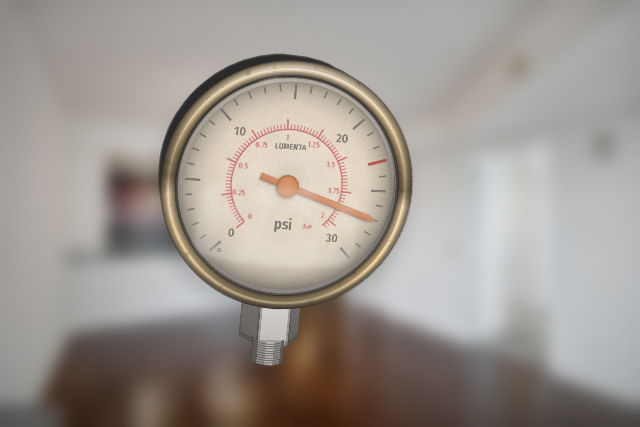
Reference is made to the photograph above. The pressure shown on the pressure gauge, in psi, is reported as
27 psi
